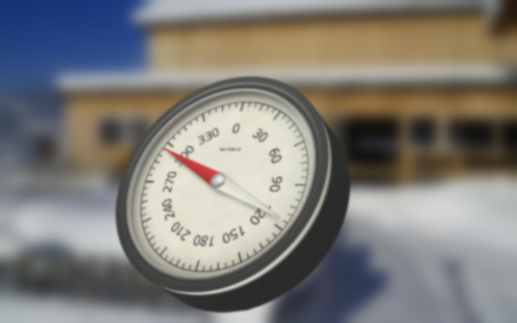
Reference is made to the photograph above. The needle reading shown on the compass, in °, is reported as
295 °
